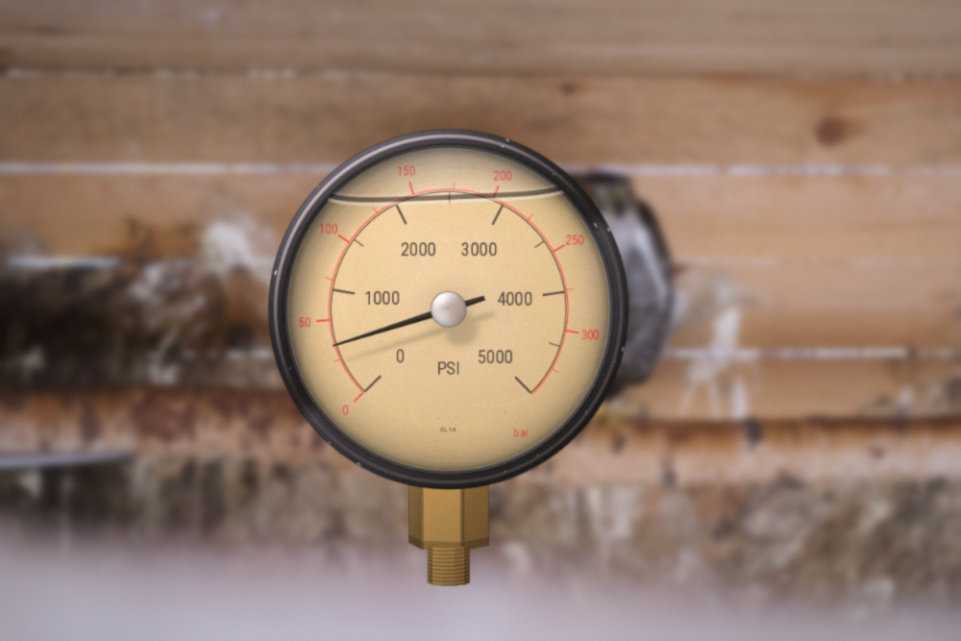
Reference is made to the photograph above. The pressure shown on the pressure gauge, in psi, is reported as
500 psi
